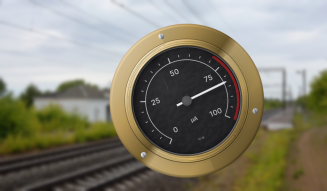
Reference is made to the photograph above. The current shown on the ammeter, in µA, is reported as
82.5 µA
